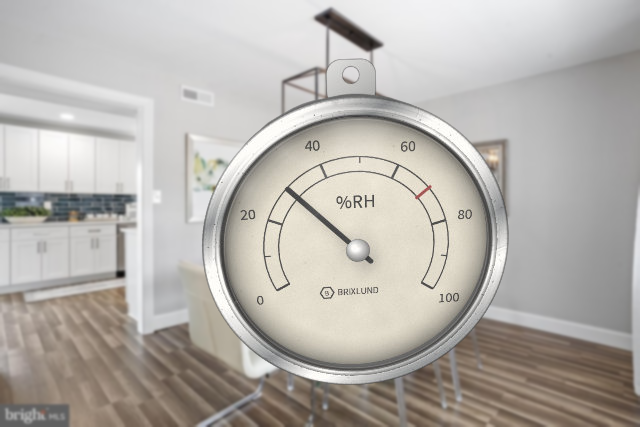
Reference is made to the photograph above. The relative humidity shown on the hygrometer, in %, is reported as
30 %
